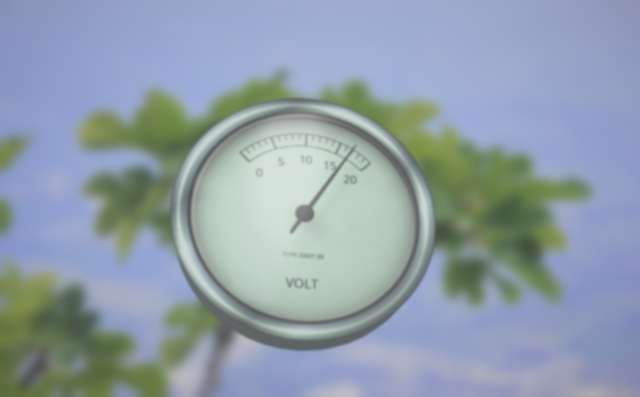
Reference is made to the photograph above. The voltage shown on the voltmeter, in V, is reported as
17 V
